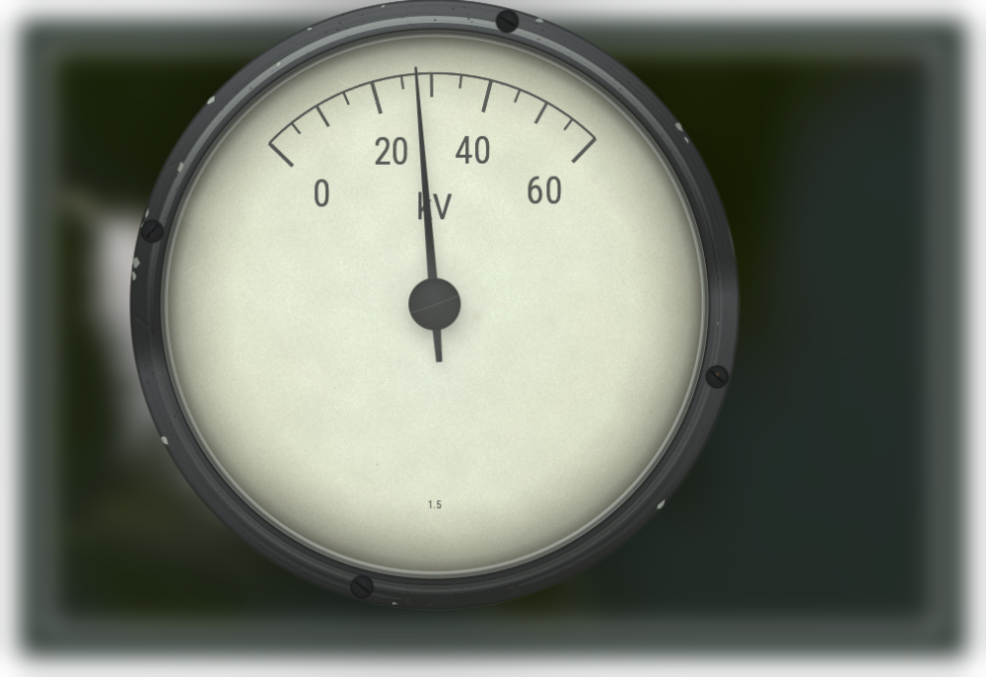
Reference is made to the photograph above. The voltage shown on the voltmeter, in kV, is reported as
27.5 kV
